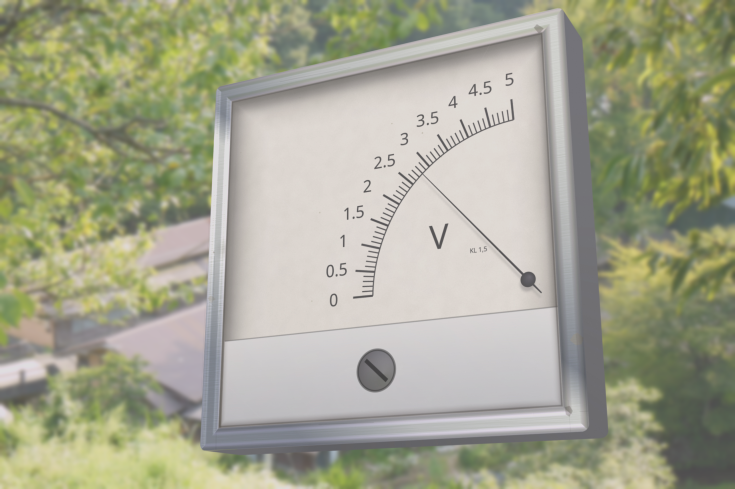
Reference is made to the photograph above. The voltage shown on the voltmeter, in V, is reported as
2.8 V
